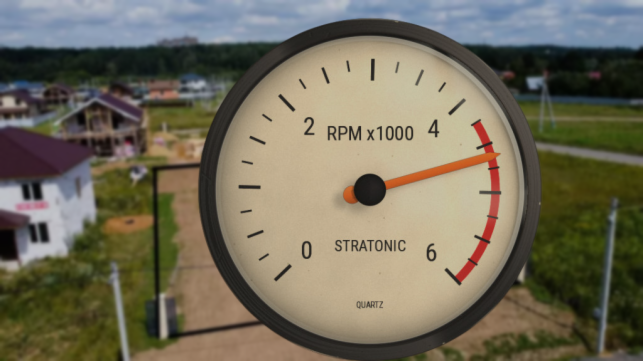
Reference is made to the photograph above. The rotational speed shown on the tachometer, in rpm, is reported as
4625 rpm
